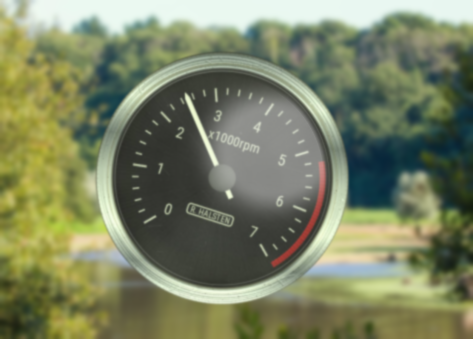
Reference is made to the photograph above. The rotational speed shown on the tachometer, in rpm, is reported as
2500 rpm
